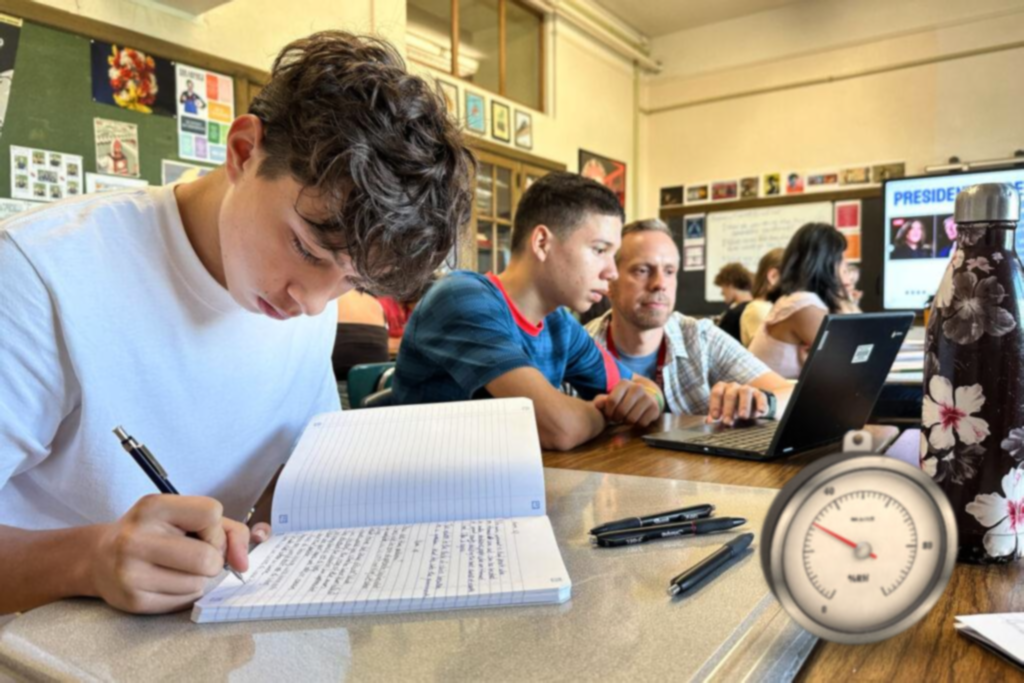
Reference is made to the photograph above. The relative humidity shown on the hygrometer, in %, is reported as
30 %
